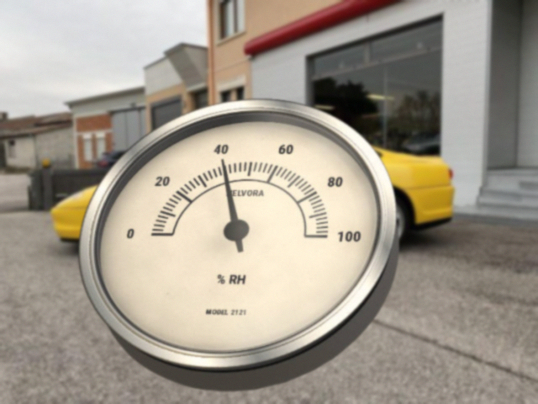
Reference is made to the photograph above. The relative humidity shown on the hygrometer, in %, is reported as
40 %
